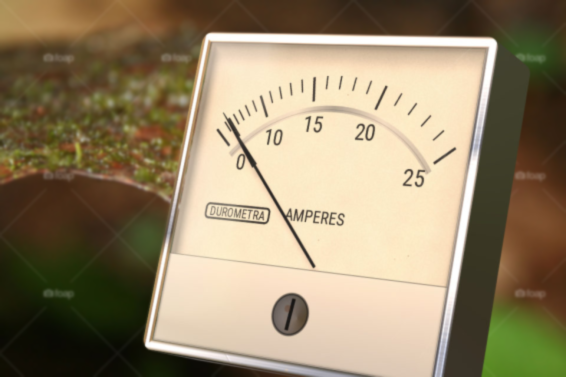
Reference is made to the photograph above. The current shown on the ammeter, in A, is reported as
5 A
